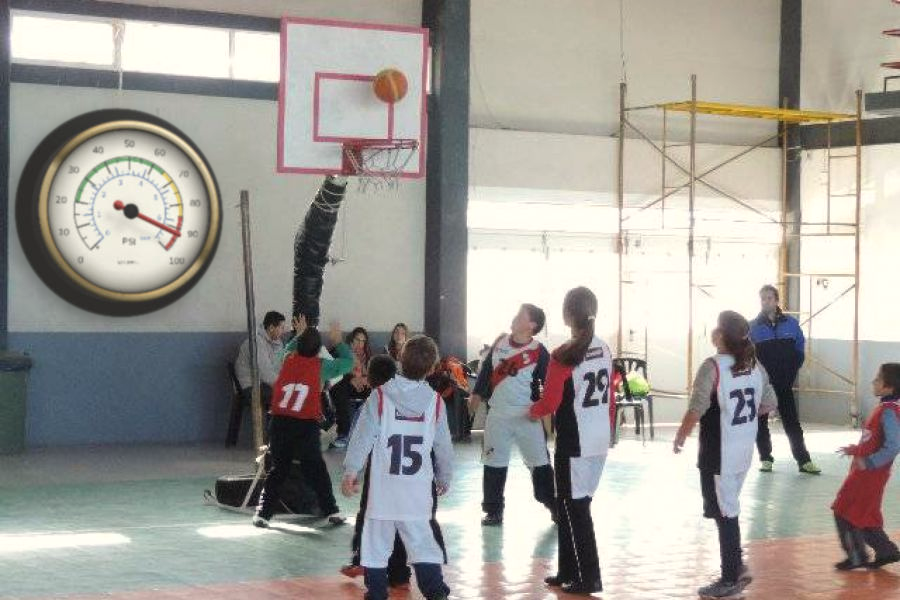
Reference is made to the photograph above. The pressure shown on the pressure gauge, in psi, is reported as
92.5 psi
